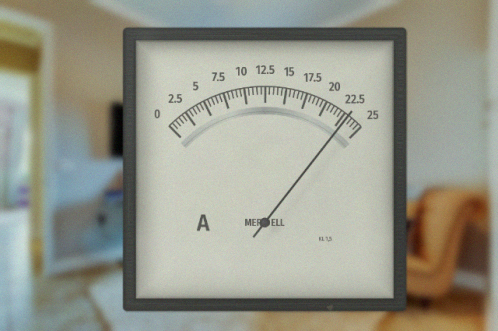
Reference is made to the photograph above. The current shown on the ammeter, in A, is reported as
23 A
